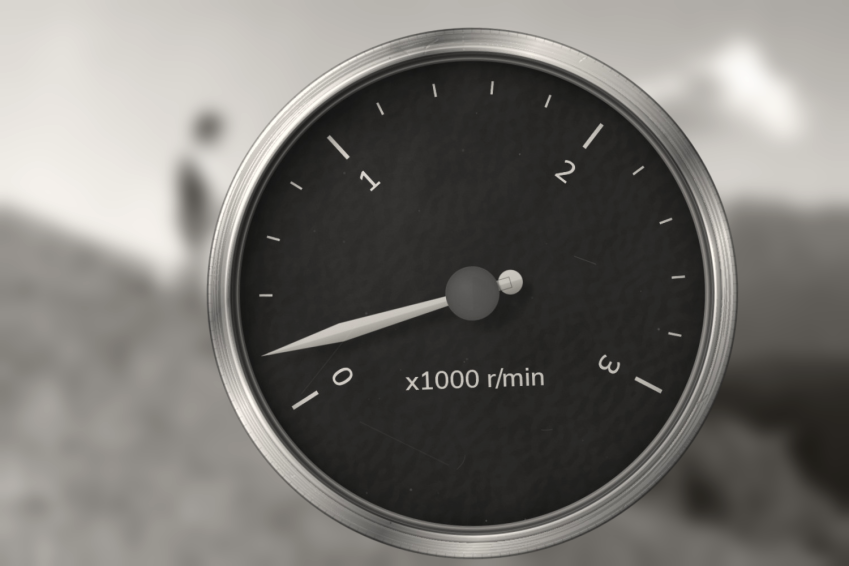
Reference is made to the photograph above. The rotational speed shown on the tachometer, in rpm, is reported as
200 rpm
